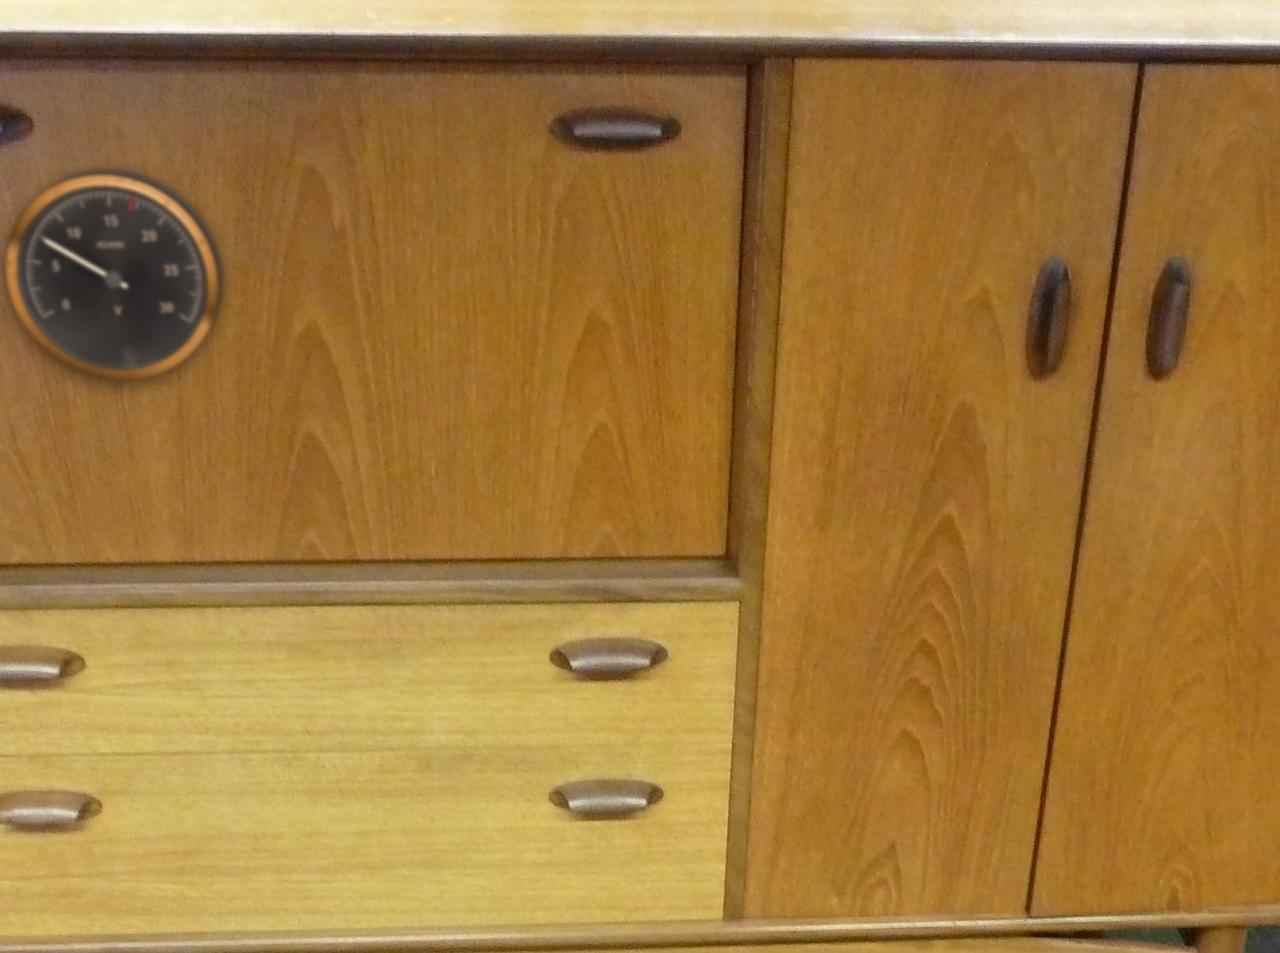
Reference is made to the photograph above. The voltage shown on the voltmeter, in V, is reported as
7.5 V
